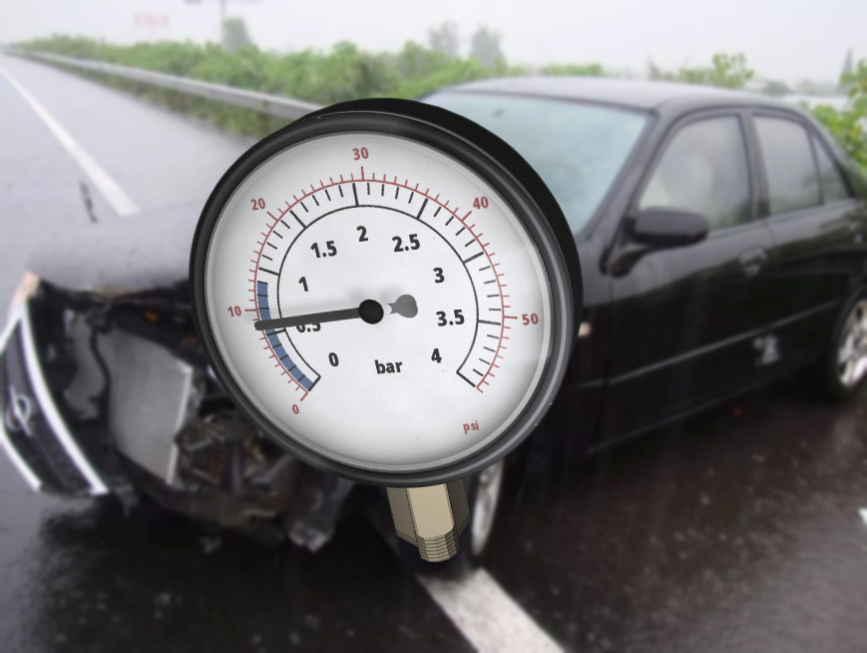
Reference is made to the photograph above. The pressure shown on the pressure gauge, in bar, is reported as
0.6 bar
